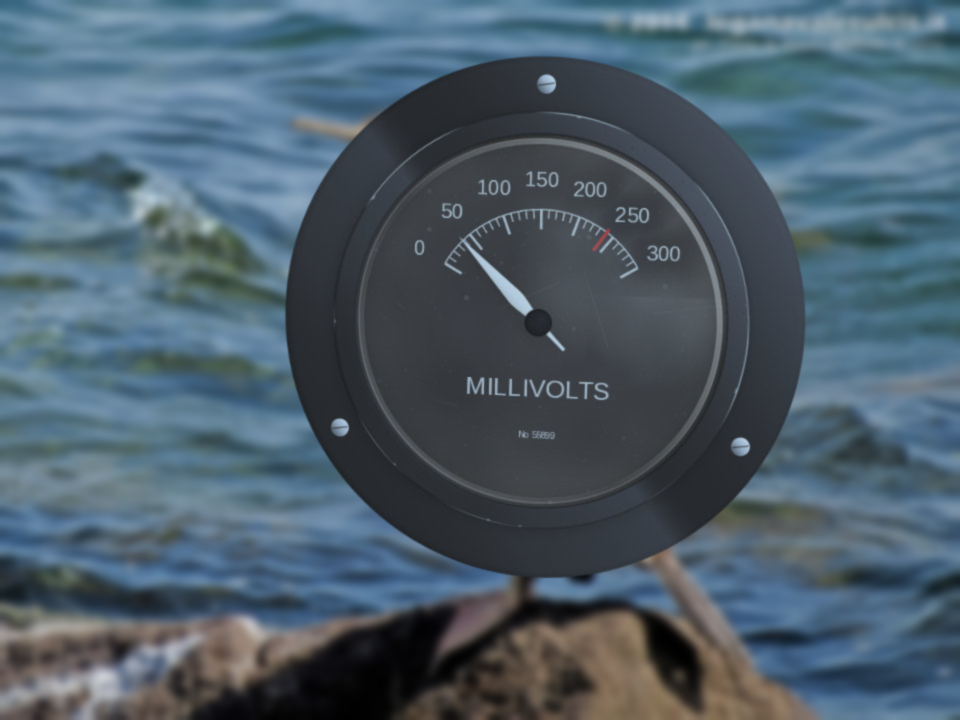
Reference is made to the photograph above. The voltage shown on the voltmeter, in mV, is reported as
40 mV
